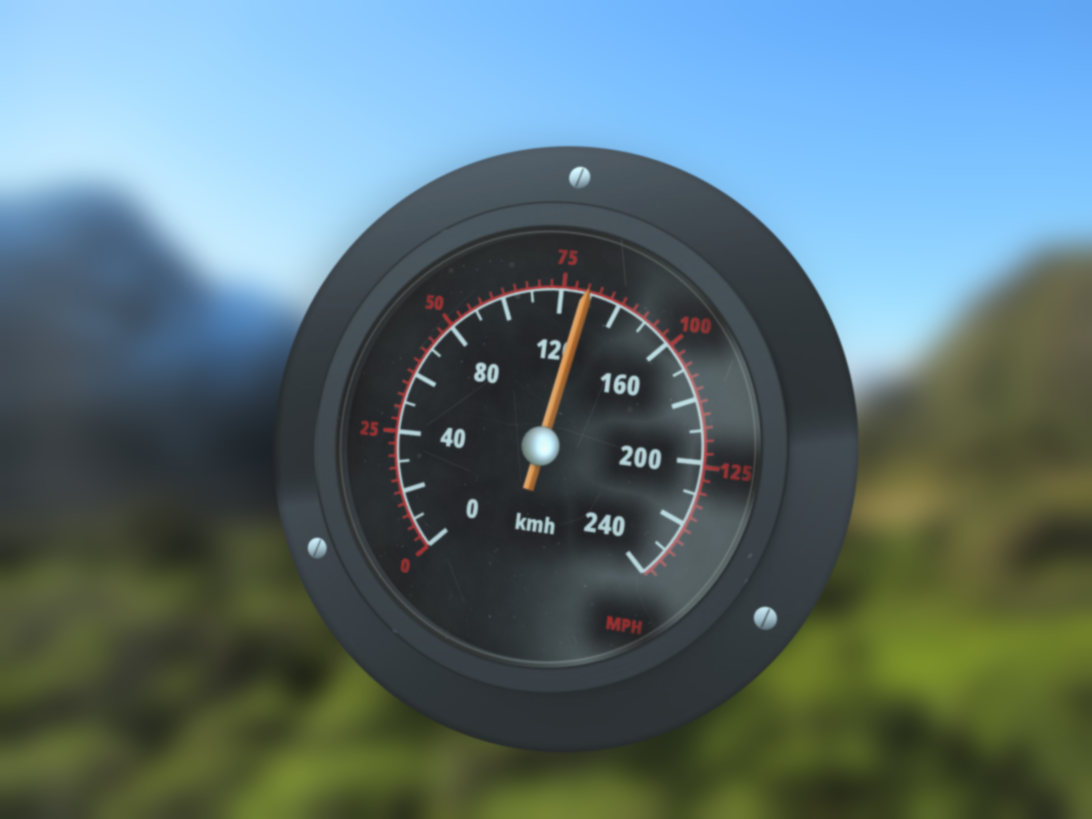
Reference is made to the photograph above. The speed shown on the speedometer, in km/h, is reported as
130 km/h
